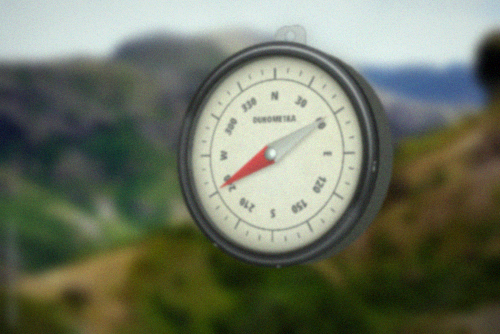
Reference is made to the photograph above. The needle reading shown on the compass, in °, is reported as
240 °
